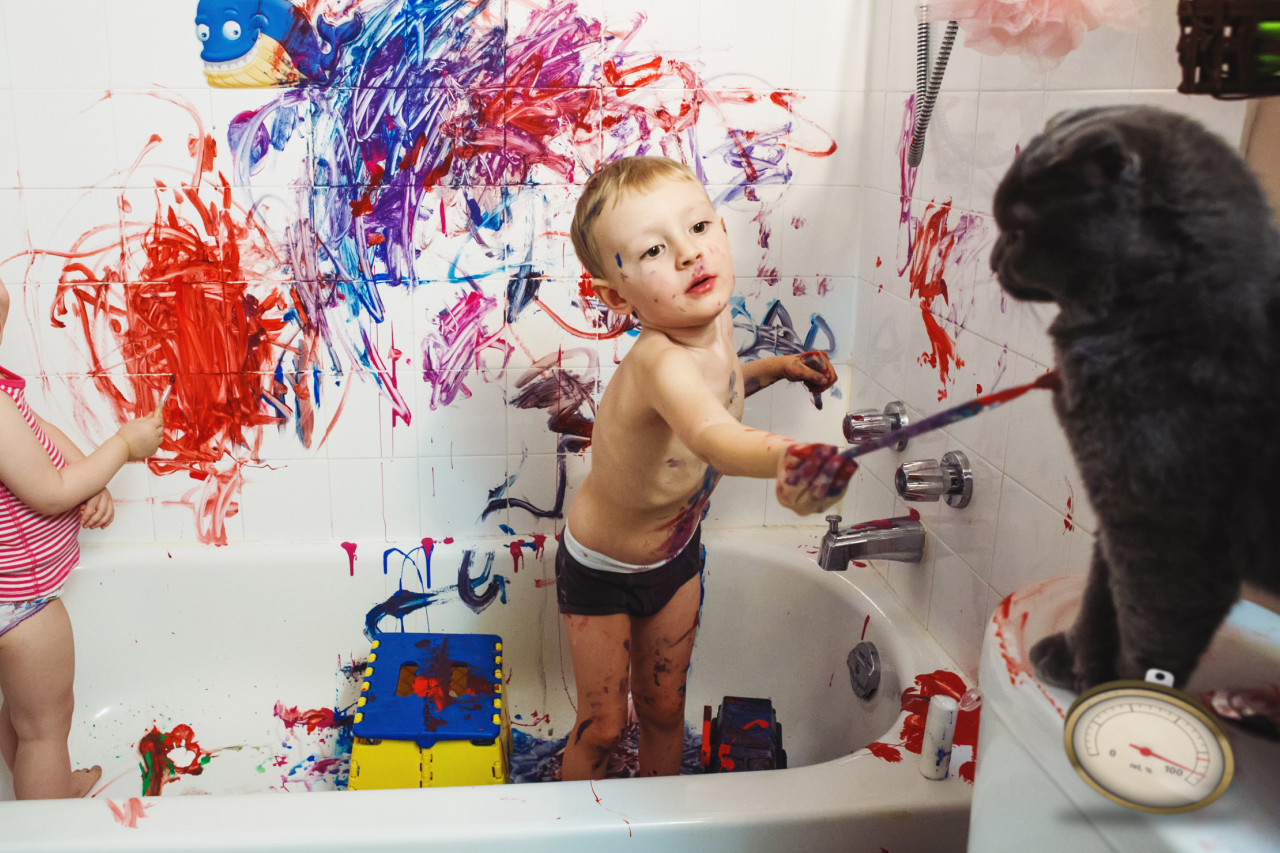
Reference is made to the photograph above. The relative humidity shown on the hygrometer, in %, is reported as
92 %
